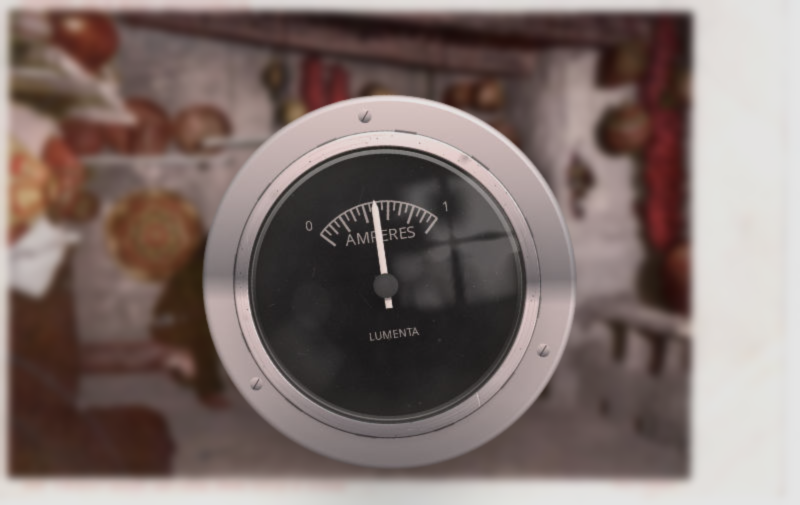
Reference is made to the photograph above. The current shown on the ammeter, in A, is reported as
0.5 A
